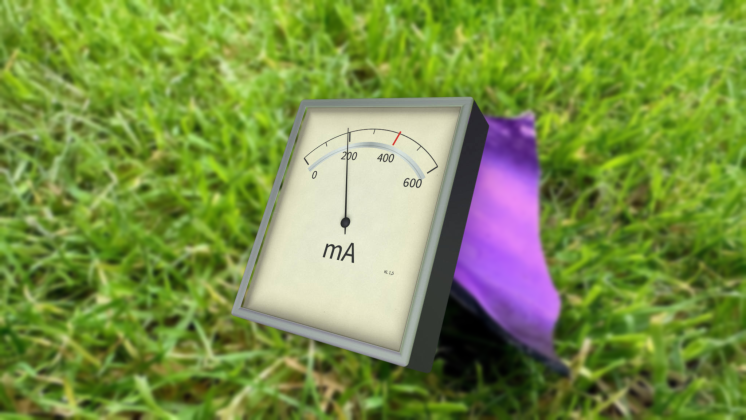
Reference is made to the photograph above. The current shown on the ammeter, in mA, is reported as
200 mA
